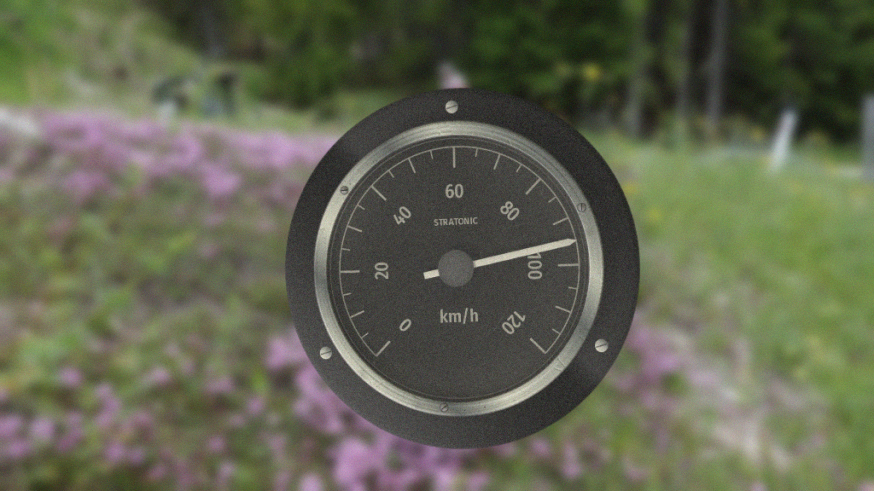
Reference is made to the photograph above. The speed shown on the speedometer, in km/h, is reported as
95 km/h
